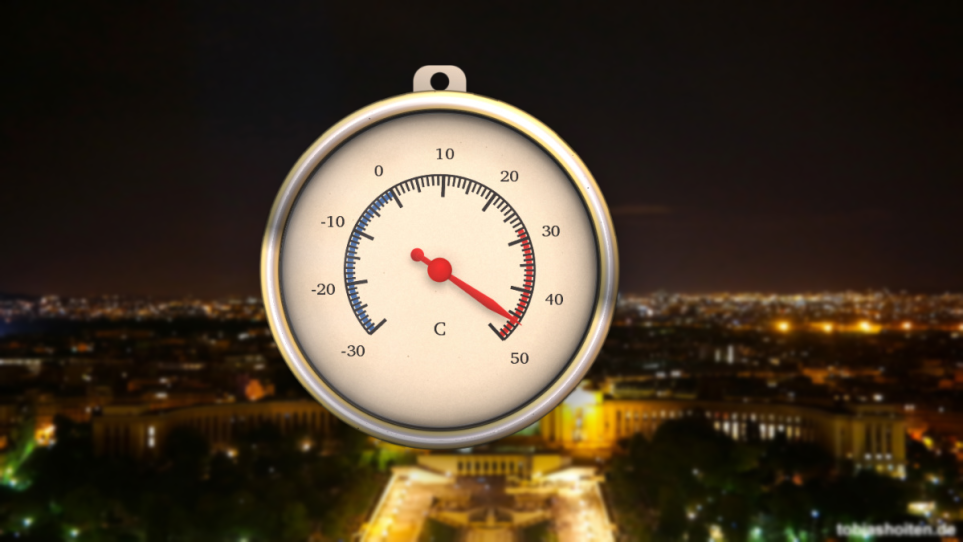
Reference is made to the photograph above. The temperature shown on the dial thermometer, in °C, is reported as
46 °C
